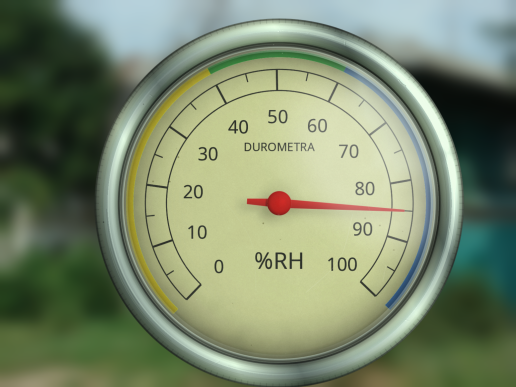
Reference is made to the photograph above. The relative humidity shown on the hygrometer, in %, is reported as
85 %
